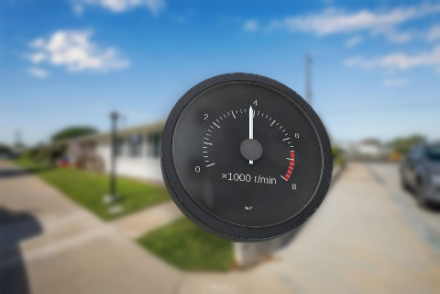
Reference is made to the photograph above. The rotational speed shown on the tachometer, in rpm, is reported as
3800 rpm
